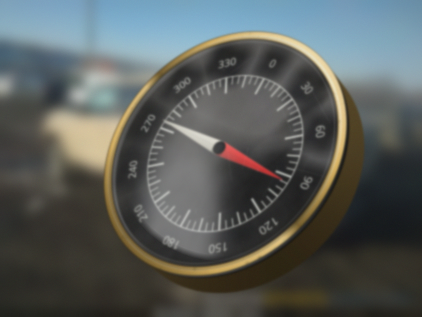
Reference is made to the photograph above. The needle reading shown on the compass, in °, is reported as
95 °
